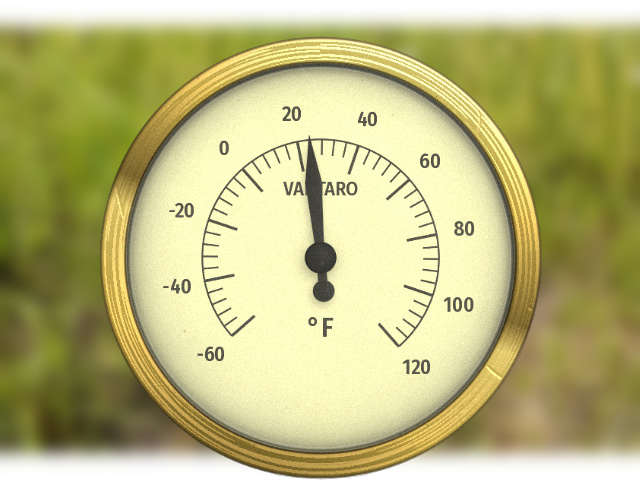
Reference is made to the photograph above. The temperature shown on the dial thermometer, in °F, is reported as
24 °F
